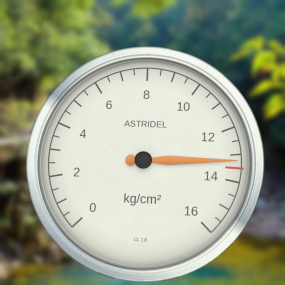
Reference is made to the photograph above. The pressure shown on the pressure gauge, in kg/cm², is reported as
13.25 kg/cm²
